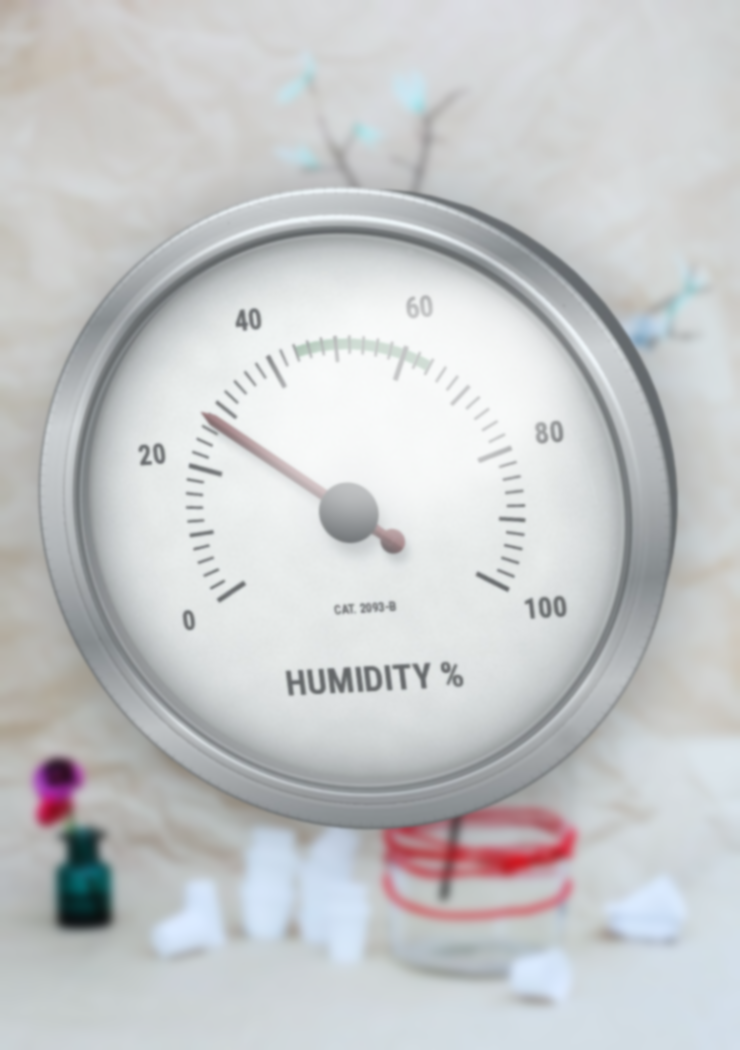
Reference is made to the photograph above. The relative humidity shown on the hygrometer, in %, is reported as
28 %
